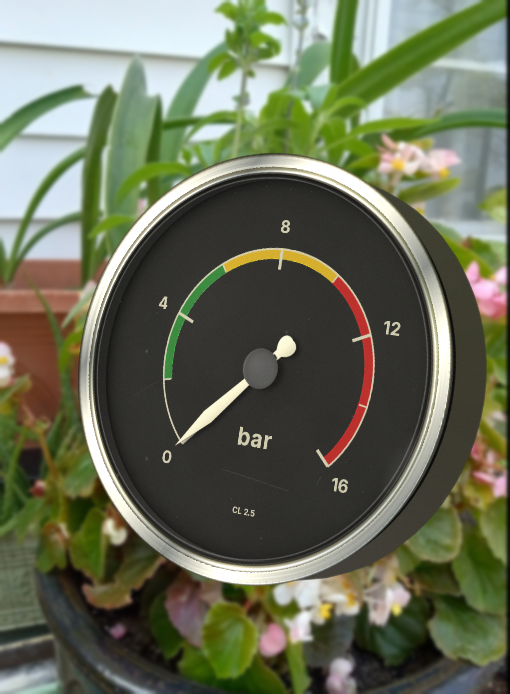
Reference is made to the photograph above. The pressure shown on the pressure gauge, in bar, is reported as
0 bar
